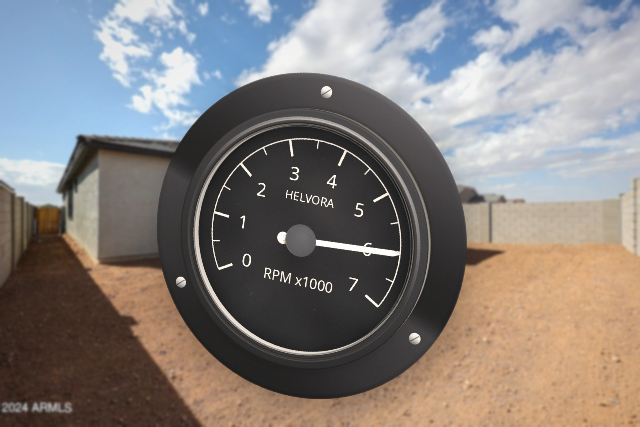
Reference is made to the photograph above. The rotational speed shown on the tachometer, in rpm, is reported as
6000 rpm
